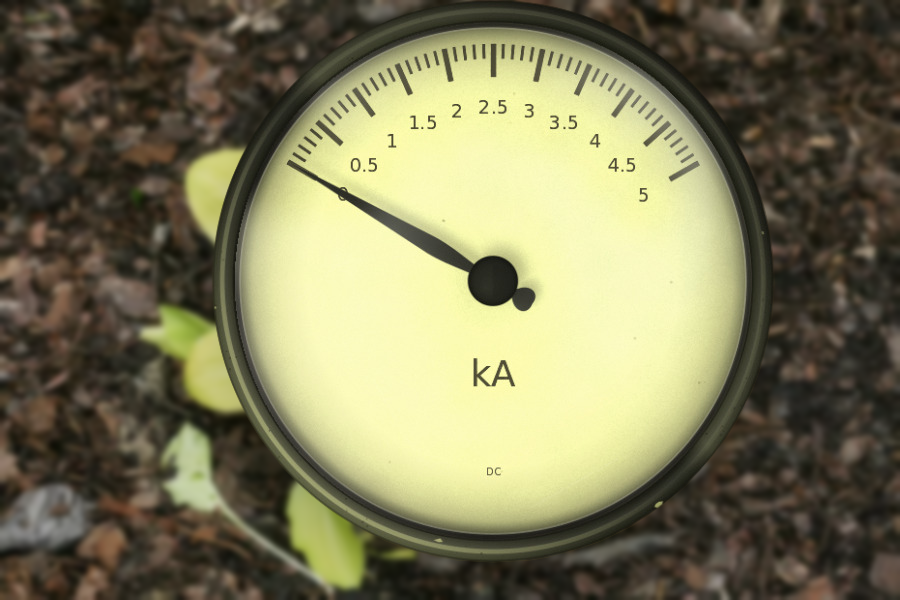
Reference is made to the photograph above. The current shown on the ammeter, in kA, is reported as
0 kA
